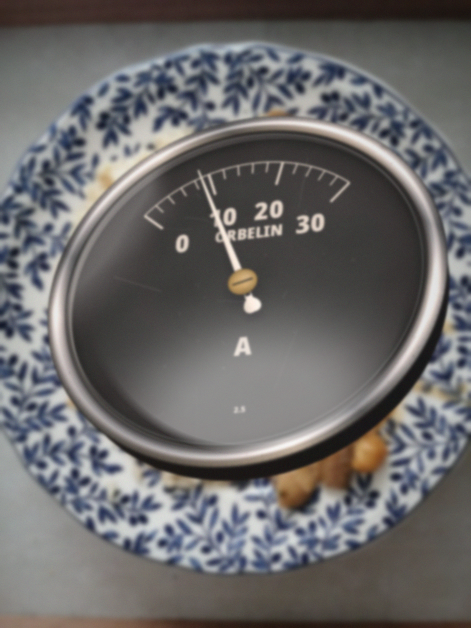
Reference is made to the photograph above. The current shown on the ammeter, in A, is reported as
9 A
